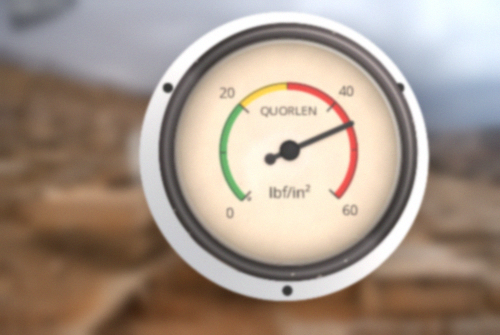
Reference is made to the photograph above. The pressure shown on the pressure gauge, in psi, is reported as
45 psi
